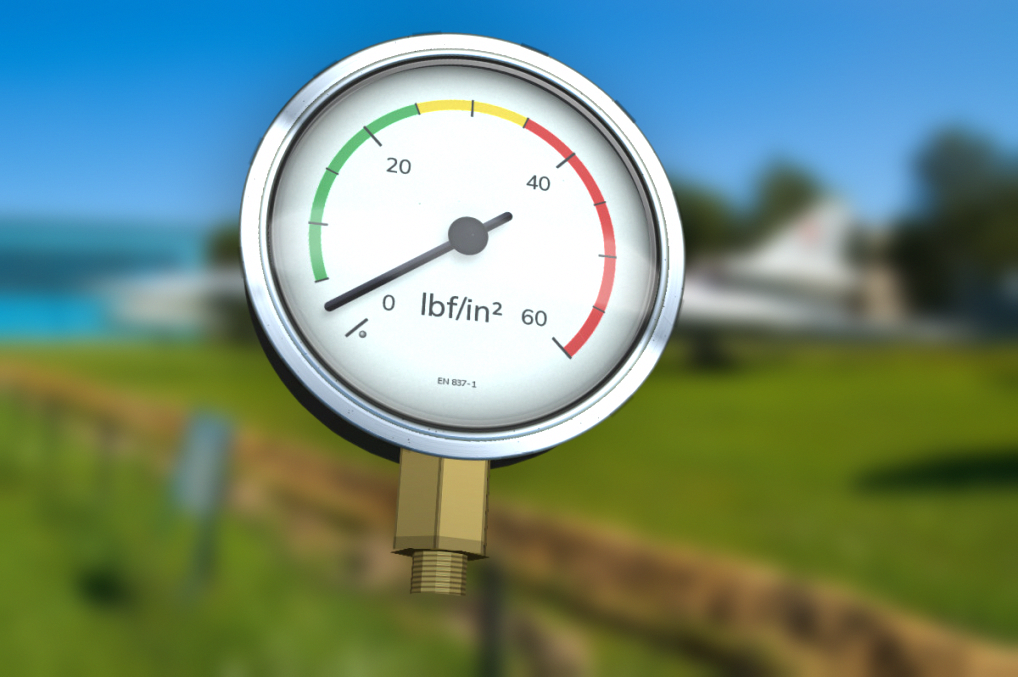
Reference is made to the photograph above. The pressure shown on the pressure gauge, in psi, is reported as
2.5 psi
